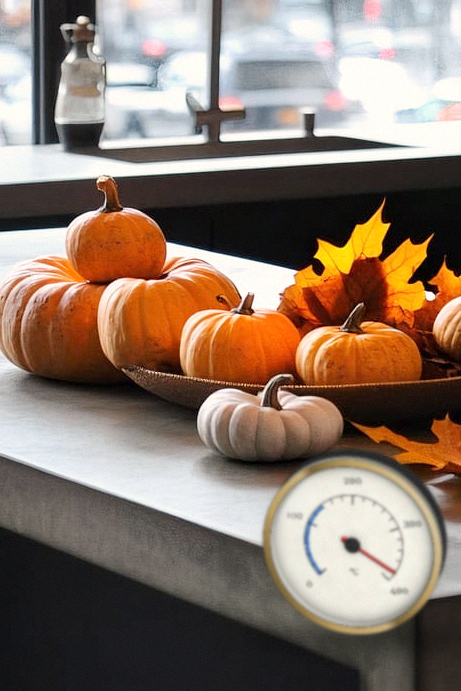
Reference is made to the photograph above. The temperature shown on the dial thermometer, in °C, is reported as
380 °C
